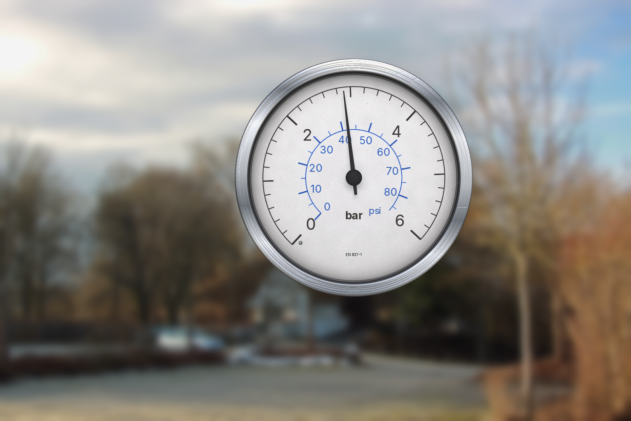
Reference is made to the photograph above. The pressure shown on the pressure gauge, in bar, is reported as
2.9 bar
